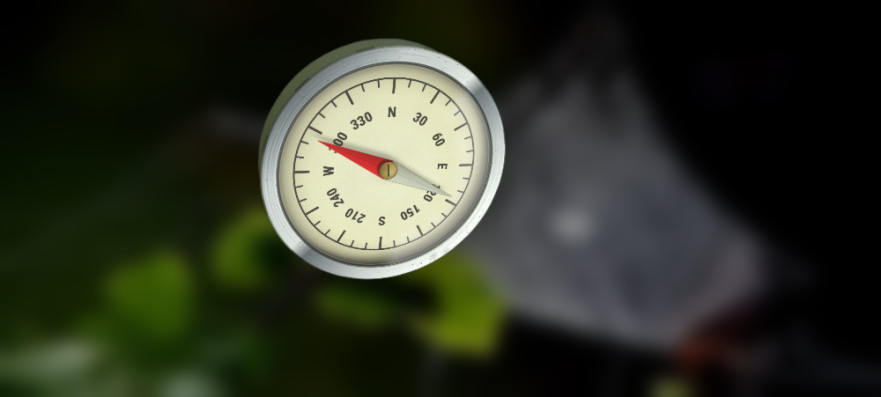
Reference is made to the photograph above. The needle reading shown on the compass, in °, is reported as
295 °
